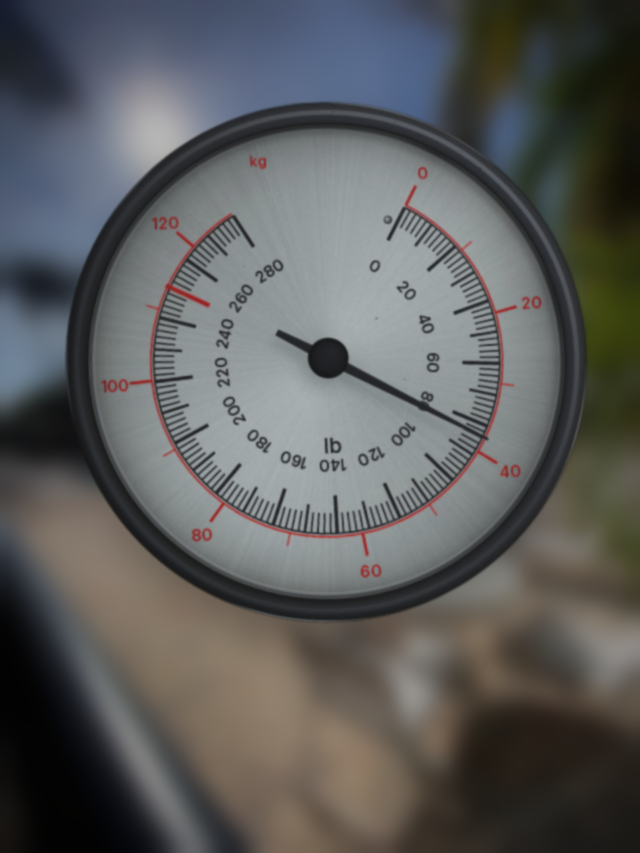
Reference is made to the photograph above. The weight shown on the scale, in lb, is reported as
84 lb
